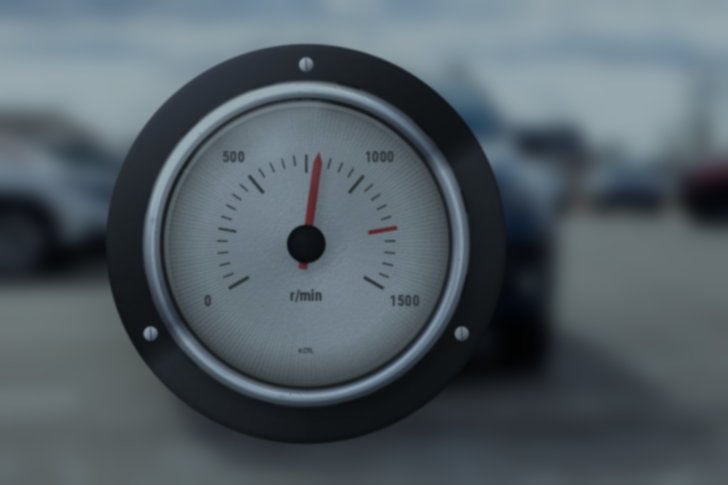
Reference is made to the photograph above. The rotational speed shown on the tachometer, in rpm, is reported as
800 rpm
